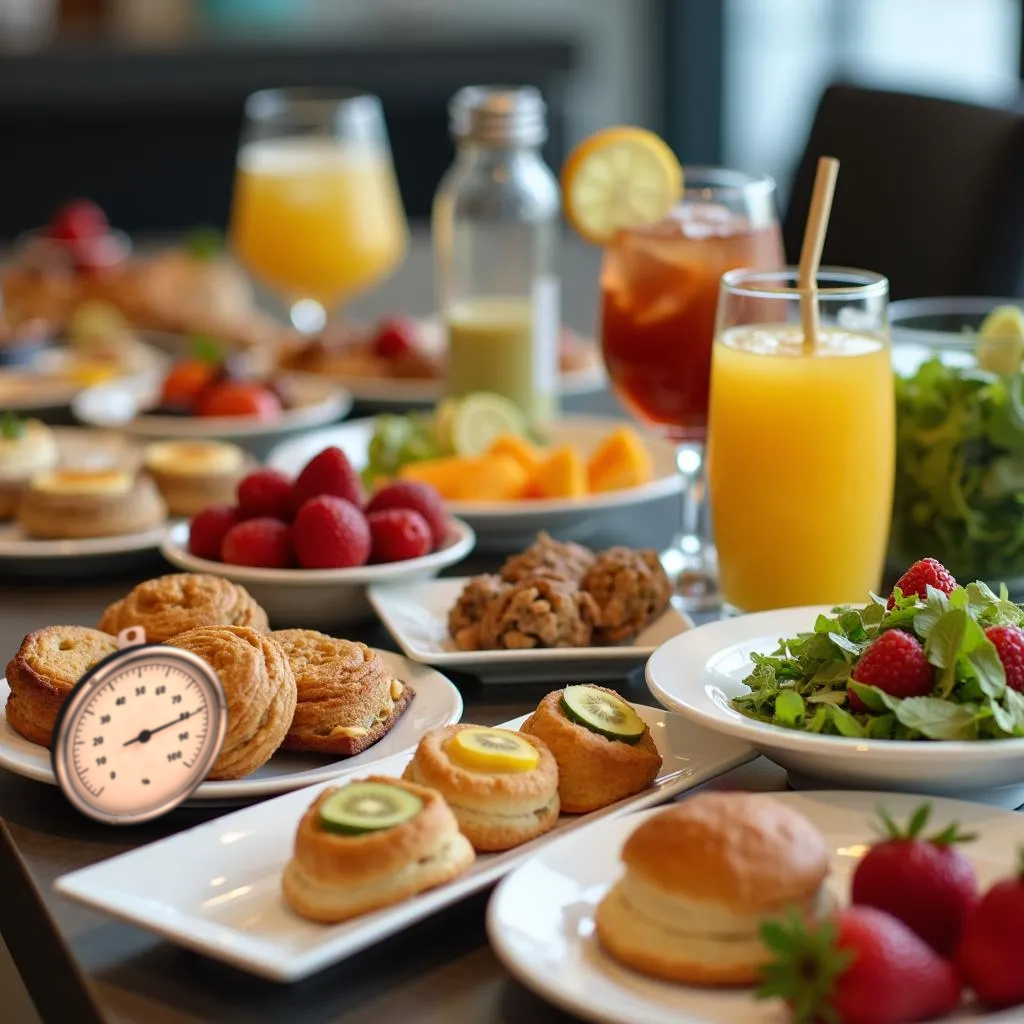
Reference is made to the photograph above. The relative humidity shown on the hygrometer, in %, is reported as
80 %
